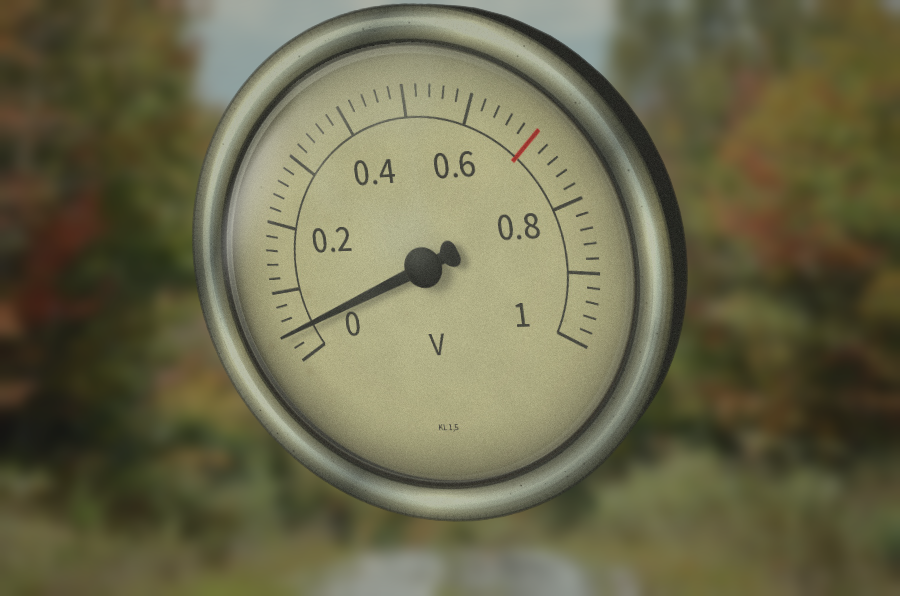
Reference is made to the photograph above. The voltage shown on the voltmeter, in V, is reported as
0.04 V
